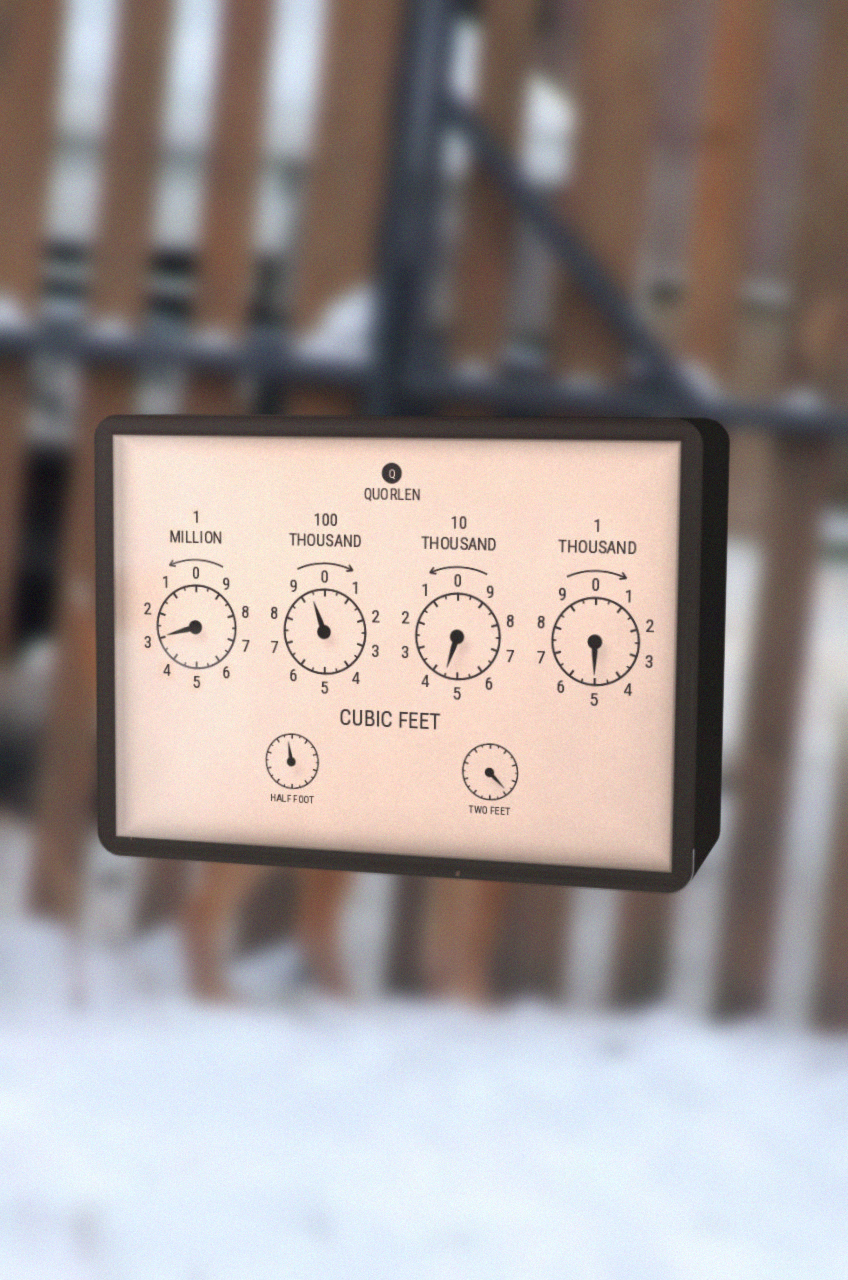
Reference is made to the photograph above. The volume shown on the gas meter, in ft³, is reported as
294500 ft³
